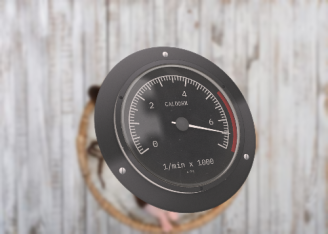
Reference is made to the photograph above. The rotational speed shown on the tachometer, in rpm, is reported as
6500 rpm
